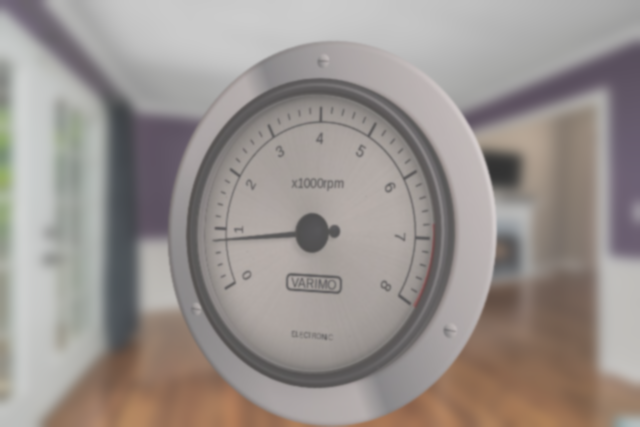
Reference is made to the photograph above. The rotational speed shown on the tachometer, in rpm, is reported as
800 rpm
